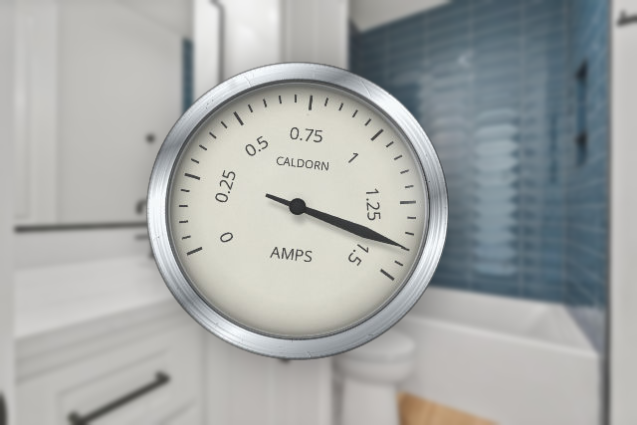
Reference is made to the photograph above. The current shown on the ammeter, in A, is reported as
1.4 A
